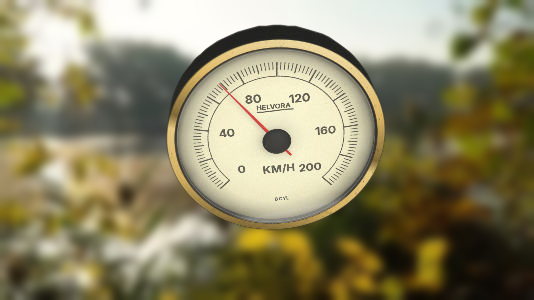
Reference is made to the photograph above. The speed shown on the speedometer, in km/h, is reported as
70 km/h
